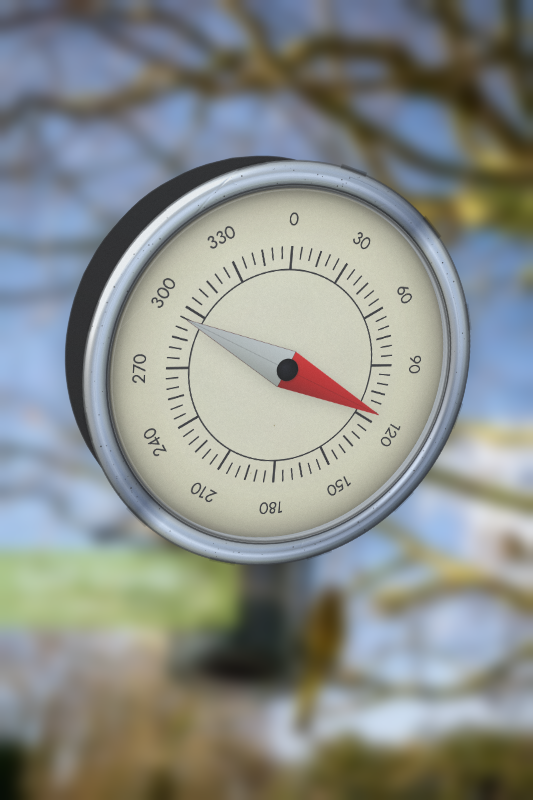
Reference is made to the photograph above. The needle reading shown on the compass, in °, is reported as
115 °
